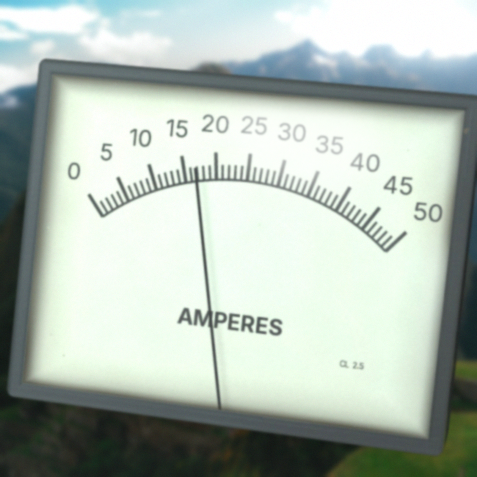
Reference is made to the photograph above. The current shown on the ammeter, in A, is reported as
17 A
